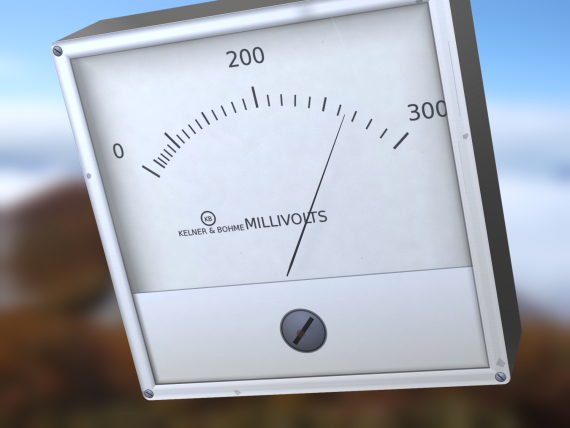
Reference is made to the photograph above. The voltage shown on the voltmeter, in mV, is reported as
265 mV
